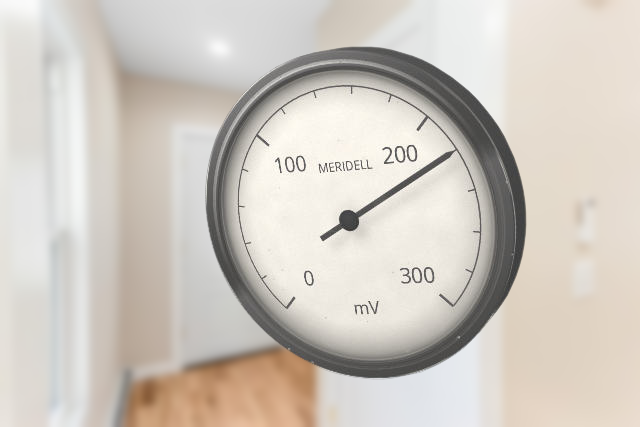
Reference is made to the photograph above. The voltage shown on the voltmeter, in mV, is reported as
220 mV
